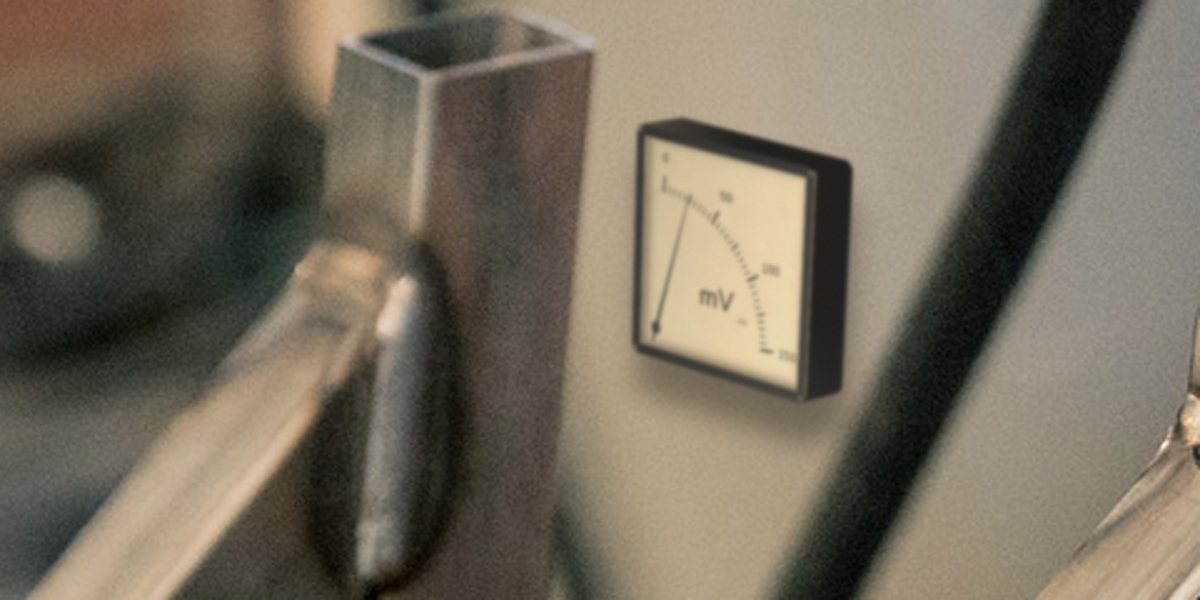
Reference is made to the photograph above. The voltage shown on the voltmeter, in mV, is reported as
25 mV
